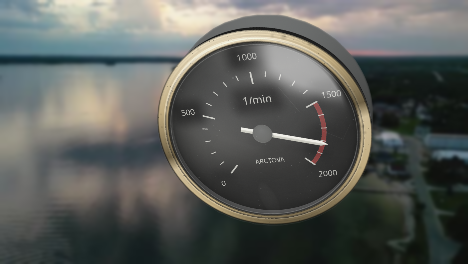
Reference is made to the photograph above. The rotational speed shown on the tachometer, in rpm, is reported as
1800 rpm
